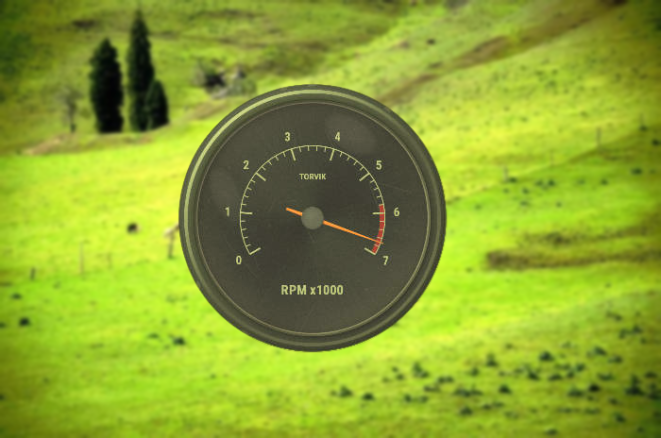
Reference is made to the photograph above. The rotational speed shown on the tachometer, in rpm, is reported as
6700 rpm
